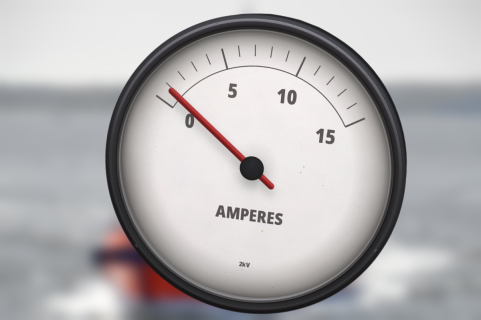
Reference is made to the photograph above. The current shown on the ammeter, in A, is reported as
1 A
